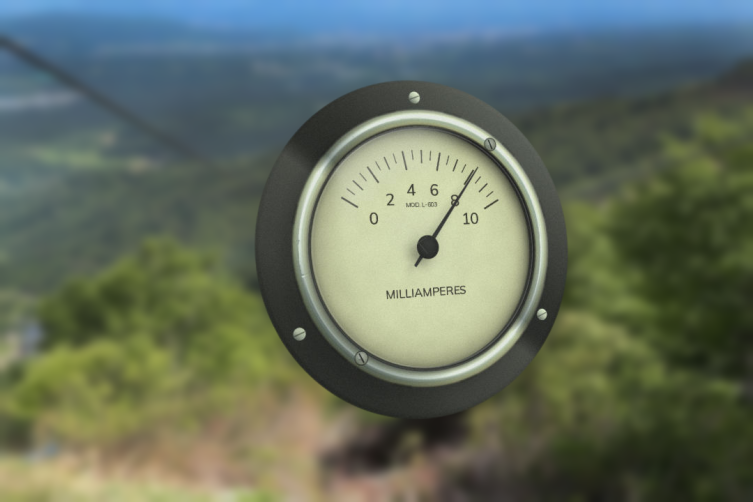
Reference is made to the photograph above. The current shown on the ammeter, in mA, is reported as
8 mA
